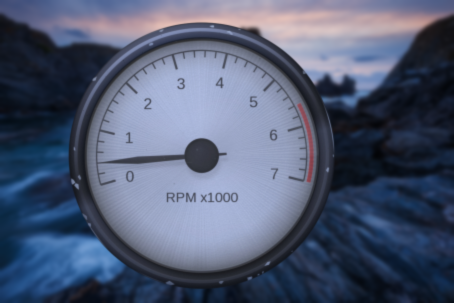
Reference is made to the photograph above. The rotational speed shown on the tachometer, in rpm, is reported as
400 rpm
